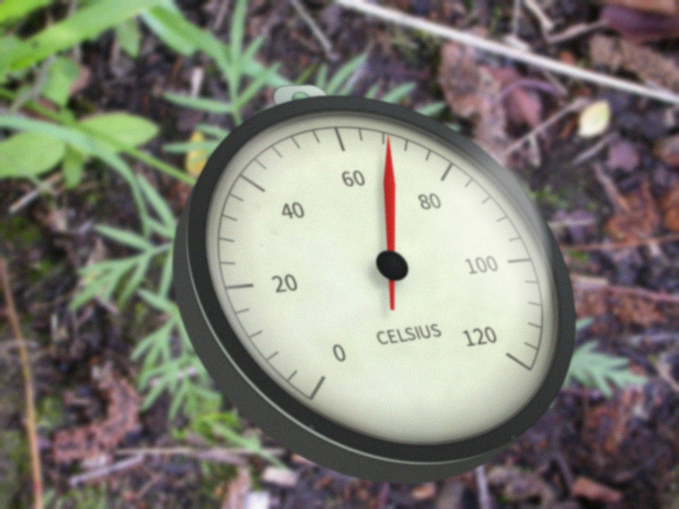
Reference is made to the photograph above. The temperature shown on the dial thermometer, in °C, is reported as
68 °C
